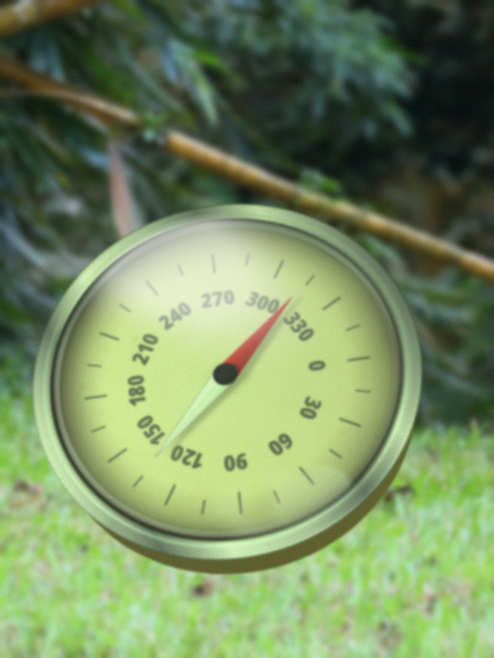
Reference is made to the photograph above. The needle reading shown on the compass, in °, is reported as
315 °
